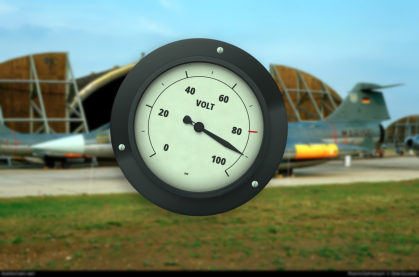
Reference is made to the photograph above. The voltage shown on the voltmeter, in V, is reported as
90 V
